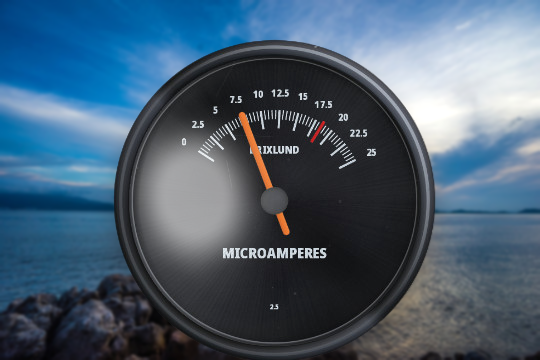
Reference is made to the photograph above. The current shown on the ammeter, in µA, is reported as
7.5 µA
